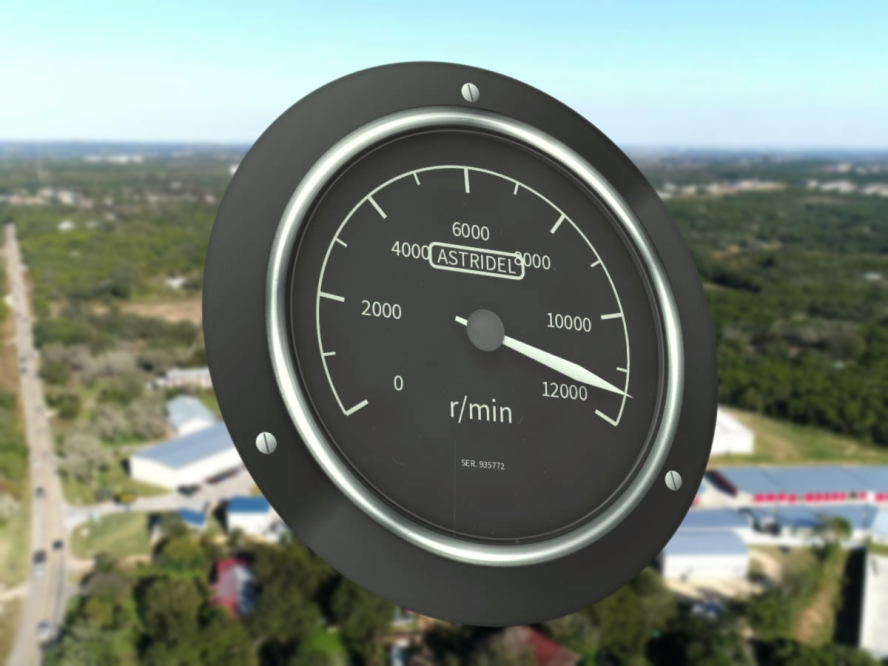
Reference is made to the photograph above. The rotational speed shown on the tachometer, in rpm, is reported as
11500 rpm
